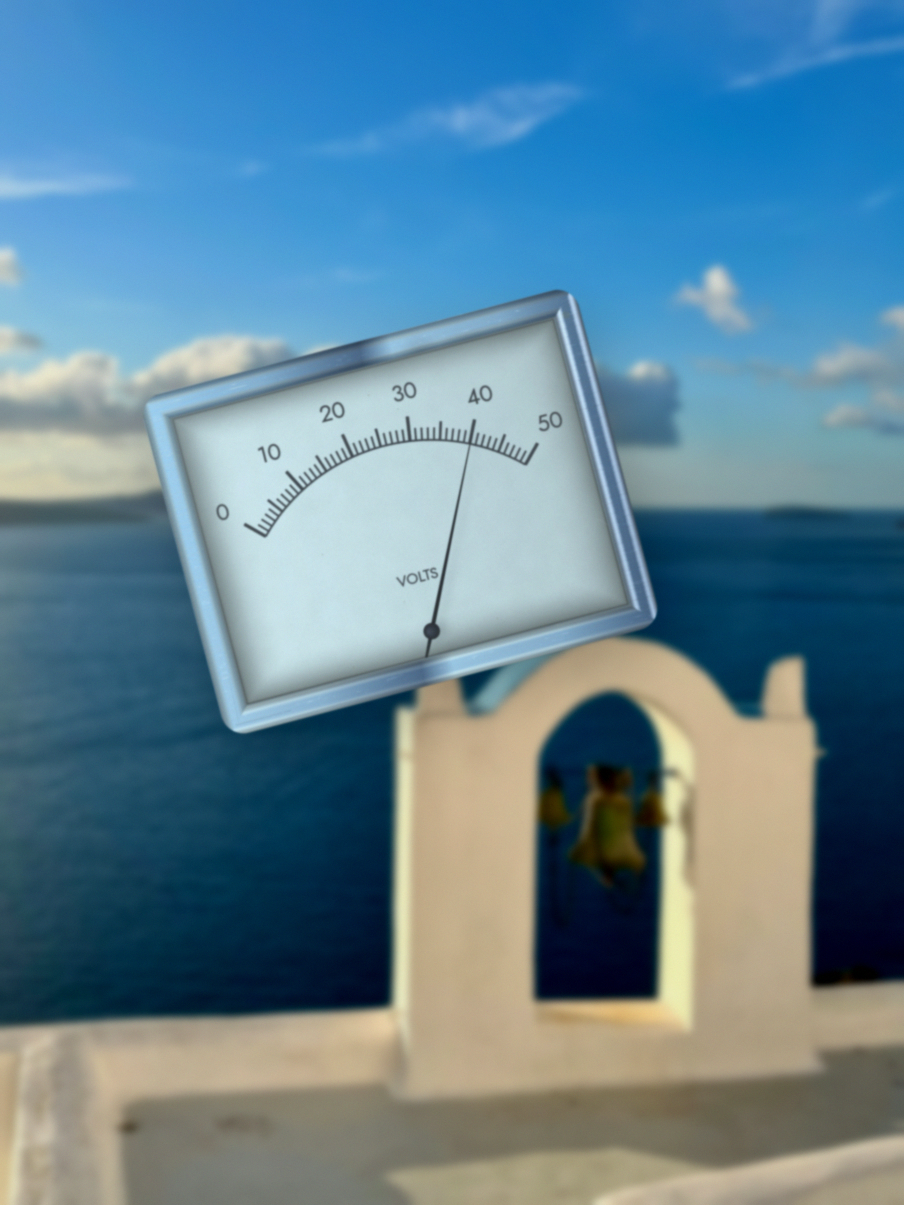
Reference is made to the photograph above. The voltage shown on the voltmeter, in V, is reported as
40 V
